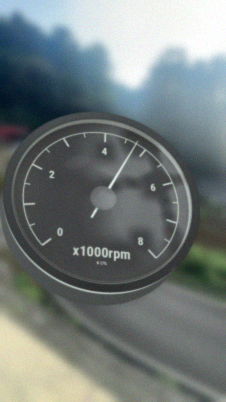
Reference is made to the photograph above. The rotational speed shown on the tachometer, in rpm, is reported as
4750 rpm
